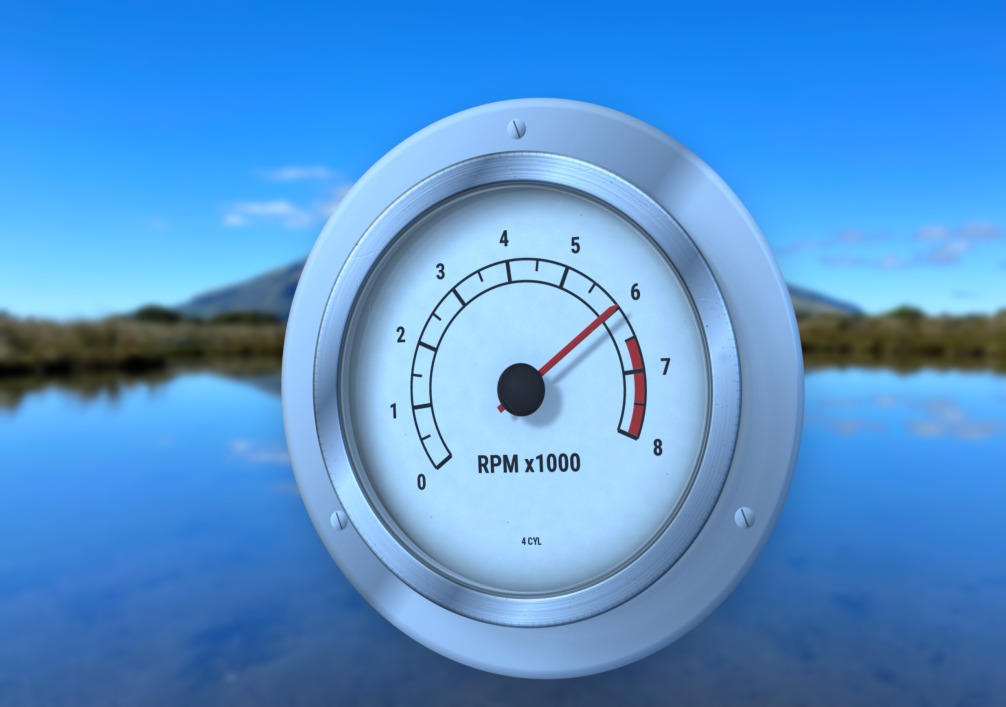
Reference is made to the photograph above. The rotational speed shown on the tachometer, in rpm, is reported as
6000 rpm
